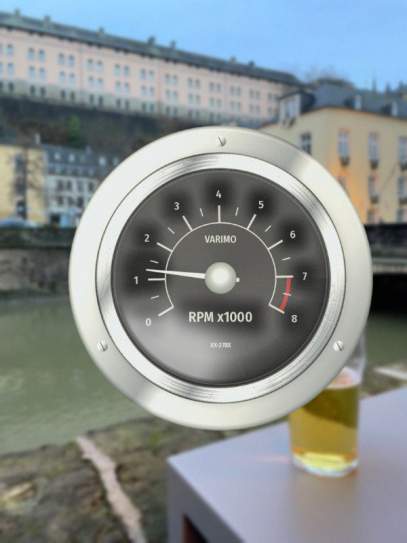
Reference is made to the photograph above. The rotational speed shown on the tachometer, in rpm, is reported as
1250 rpm
